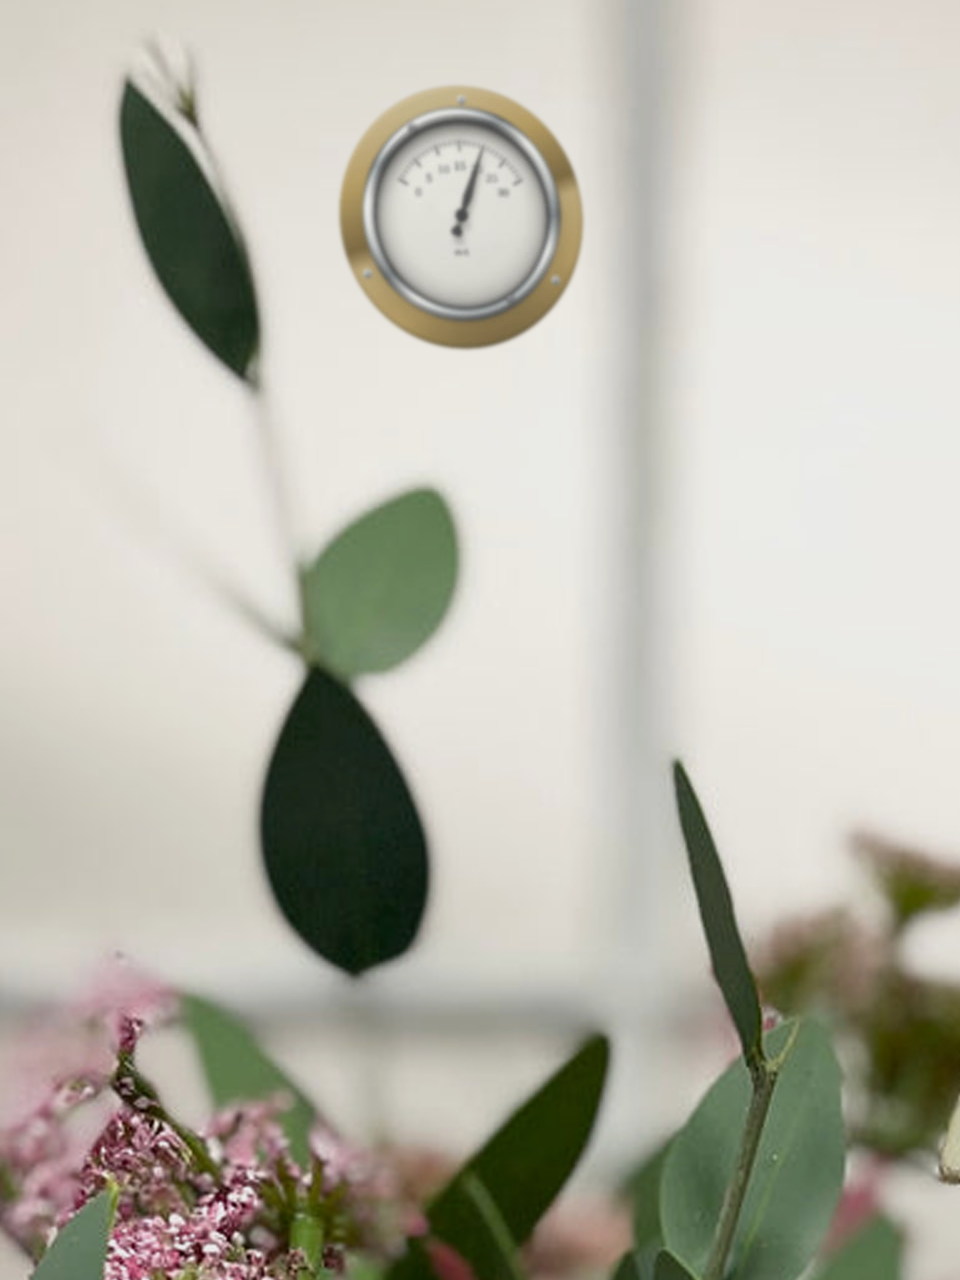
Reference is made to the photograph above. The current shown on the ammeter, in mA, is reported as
20 mA
